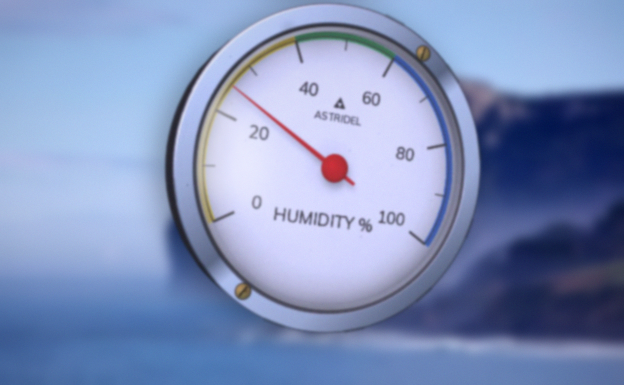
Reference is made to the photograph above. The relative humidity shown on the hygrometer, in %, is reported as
25 %
